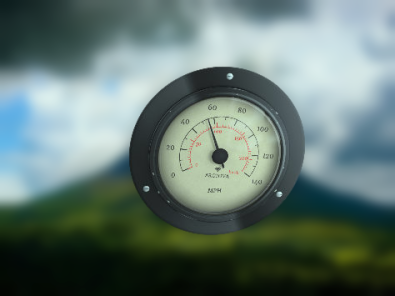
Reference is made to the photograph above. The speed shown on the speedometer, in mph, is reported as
55 mph
